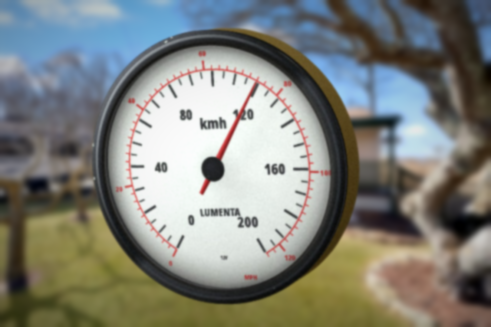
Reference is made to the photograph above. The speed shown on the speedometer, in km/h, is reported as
120 km/h
